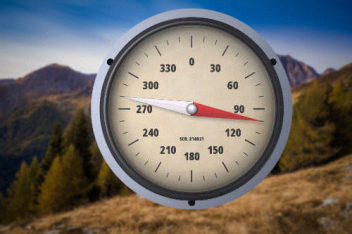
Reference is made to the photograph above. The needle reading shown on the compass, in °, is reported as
100 °
